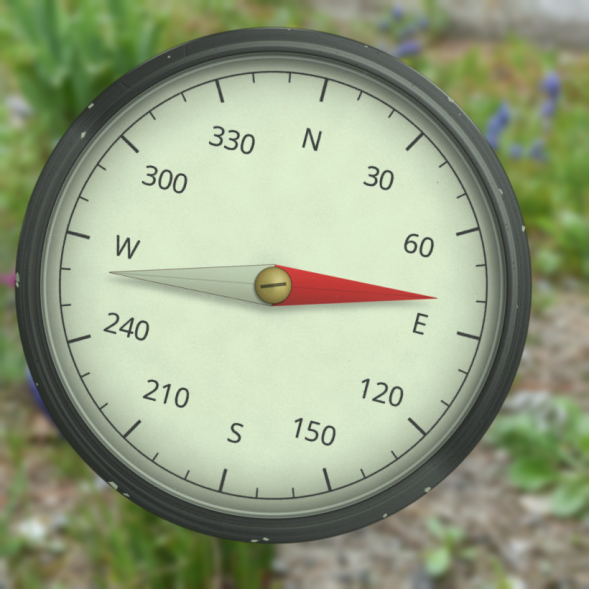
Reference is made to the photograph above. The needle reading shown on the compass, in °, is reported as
80 °
